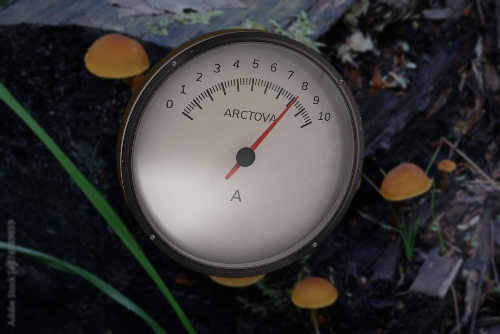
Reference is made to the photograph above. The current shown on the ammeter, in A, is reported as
8 A
